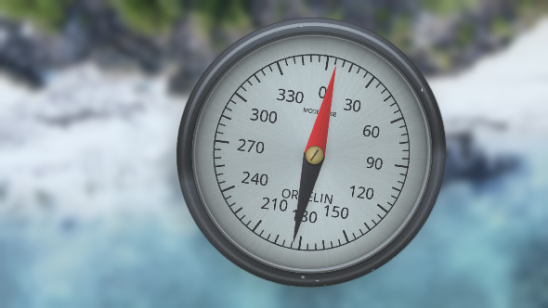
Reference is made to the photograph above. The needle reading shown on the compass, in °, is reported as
5 °
